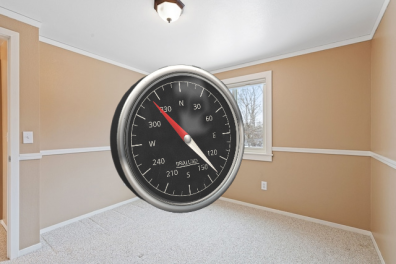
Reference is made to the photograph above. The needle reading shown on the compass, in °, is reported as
320 °
